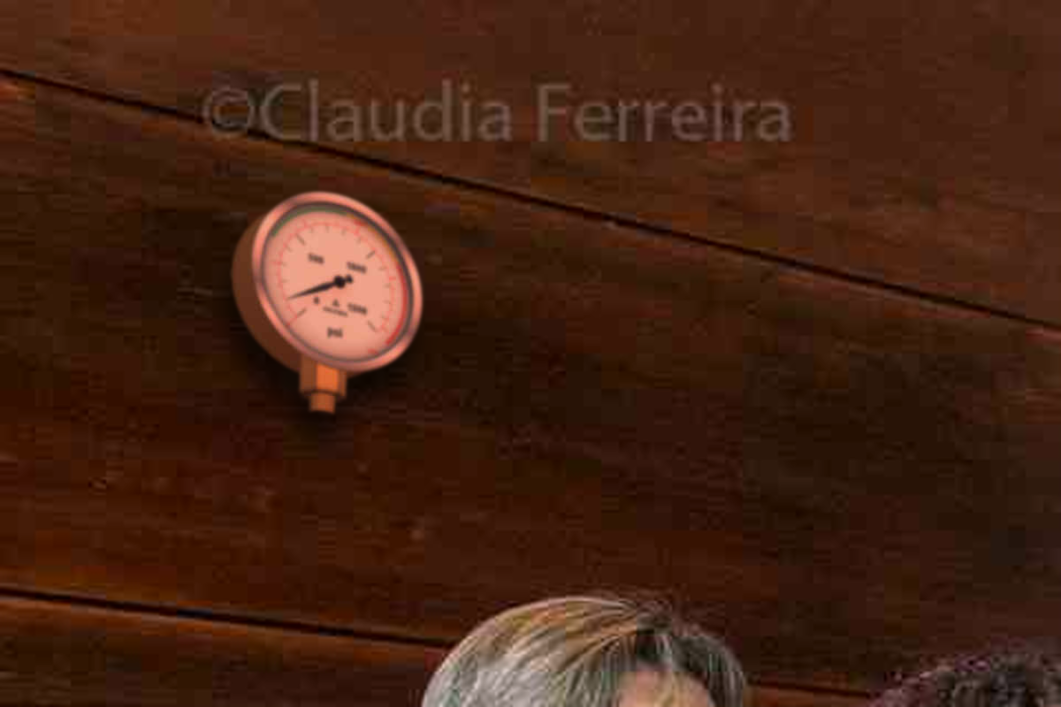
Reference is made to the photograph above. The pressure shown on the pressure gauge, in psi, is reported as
100 psi
